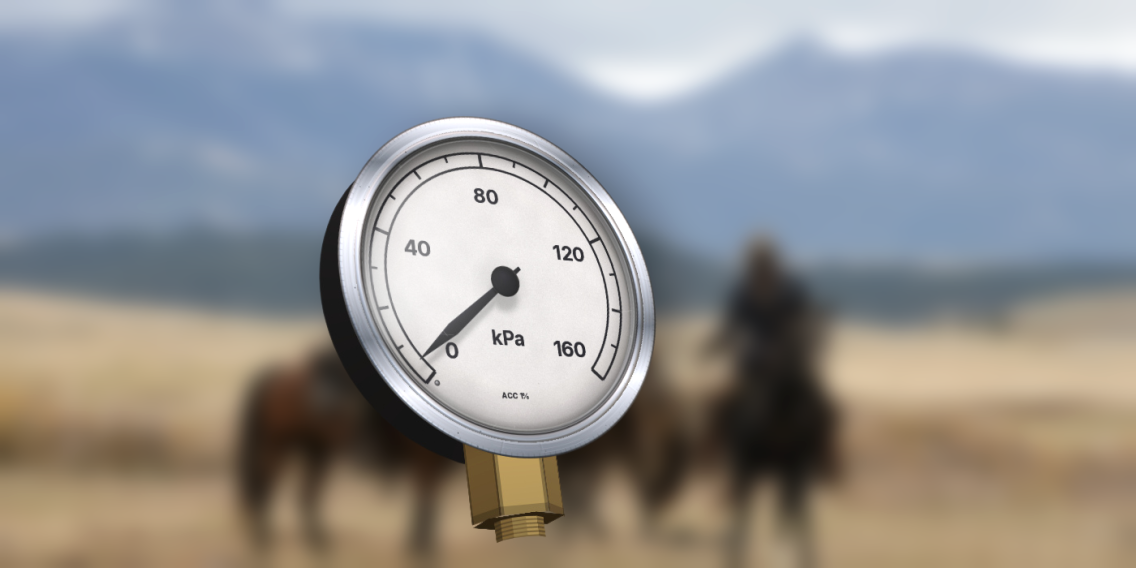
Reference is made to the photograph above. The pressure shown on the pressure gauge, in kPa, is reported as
5 kPa
